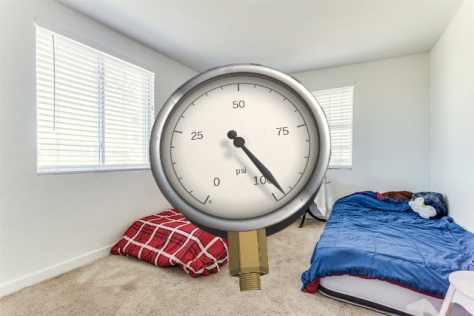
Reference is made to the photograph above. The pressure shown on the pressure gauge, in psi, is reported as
97.5 psi
